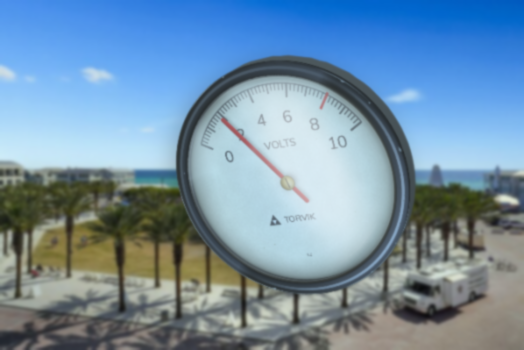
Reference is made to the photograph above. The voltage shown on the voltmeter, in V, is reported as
2 V
